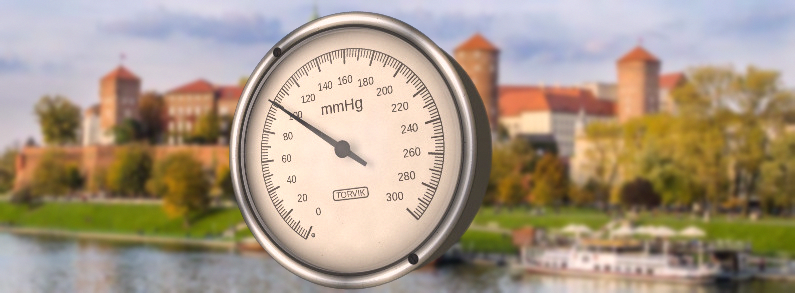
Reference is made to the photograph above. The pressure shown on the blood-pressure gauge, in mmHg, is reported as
100 mmHg
